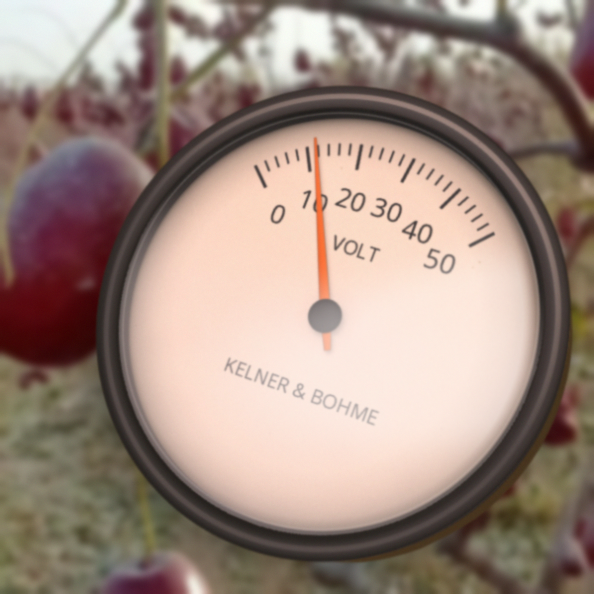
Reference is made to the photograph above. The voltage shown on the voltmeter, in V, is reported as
12 V
